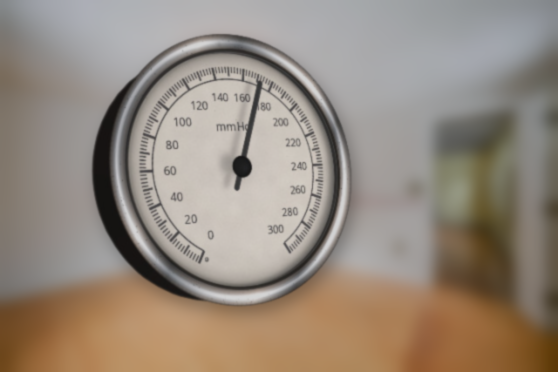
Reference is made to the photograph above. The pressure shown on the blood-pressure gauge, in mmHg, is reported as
170 mmHg
